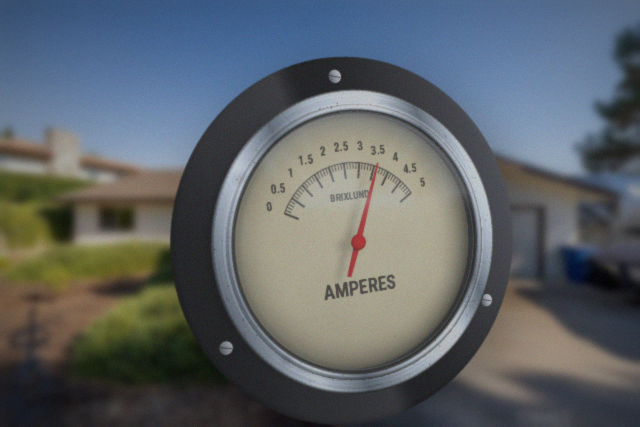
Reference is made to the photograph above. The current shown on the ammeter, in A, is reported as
3.5 A
